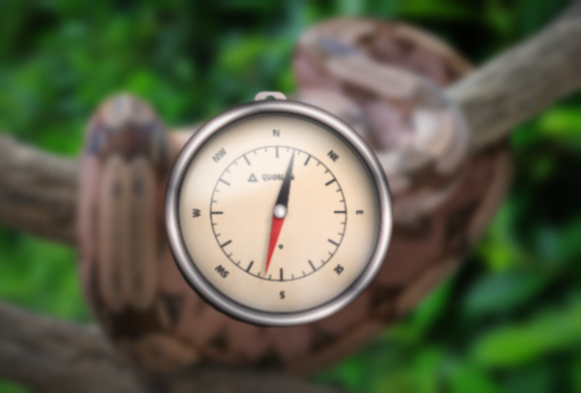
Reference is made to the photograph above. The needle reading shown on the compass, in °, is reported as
195 °
